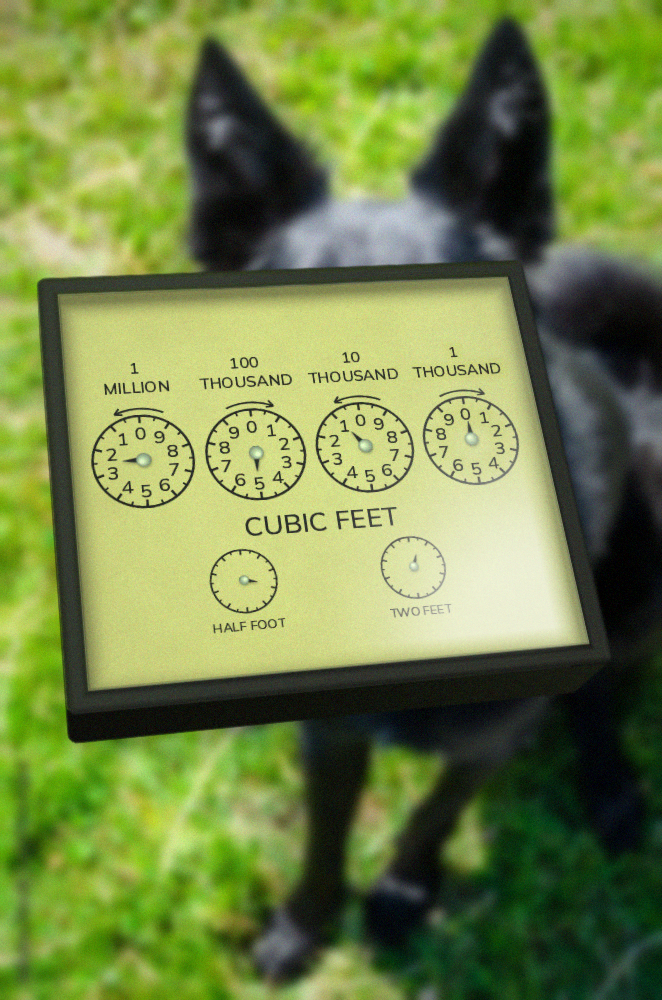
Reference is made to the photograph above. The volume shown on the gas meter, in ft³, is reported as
251000 ft³
